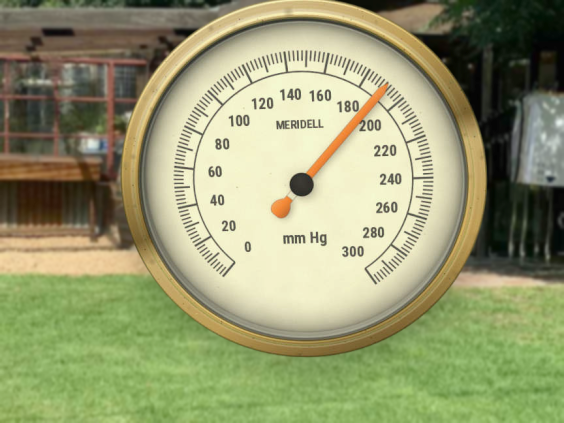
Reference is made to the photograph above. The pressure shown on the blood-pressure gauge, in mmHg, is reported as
190 mmHg
